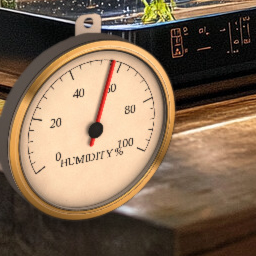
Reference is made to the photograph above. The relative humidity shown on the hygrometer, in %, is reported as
56 %
